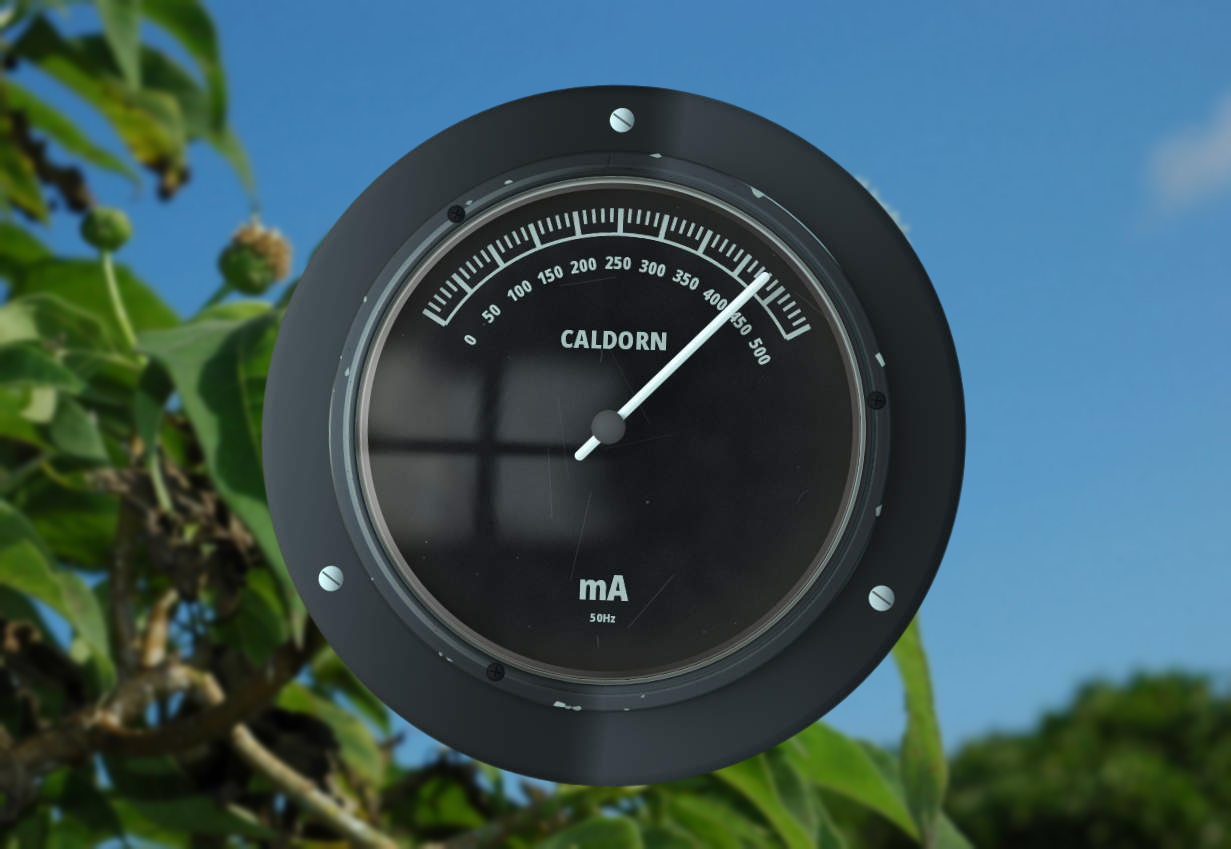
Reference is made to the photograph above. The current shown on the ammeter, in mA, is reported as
430 mA
